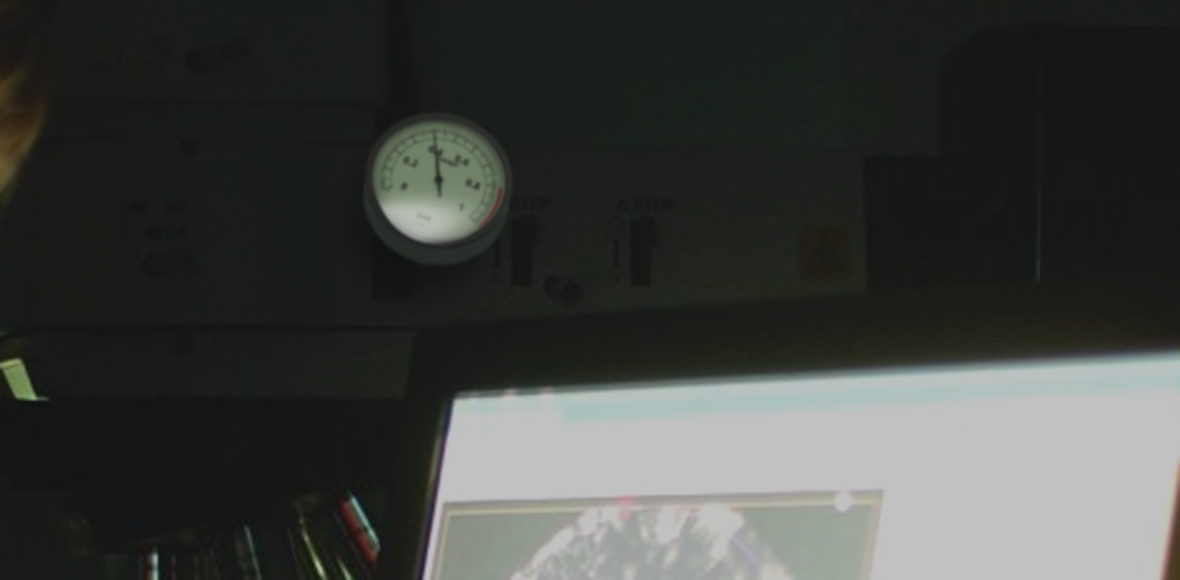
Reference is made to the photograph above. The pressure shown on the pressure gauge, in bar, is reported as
0.4 bar
